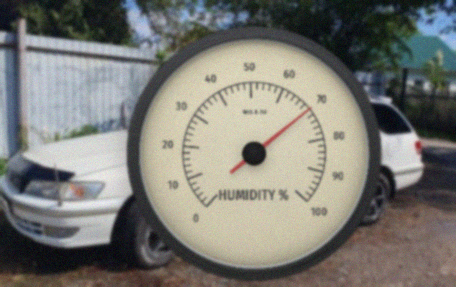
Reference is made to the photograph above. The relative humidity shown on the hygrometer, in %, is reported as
70 %
